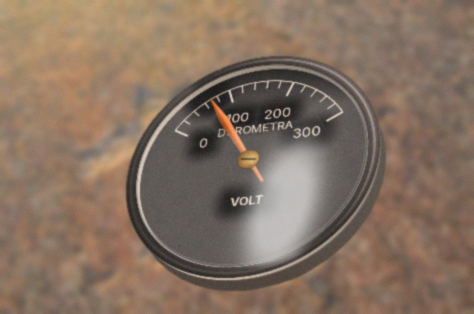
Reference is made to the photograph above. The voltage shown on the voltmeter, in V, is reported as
70 V
